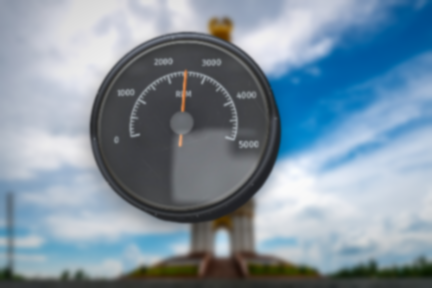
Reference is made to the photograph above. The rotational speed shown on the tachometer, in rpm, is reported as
2500 rpm
